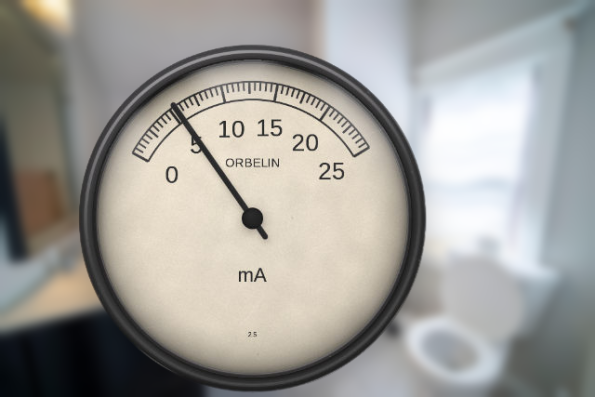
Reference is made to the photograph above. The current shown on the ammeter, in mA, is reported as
5.5 mA
